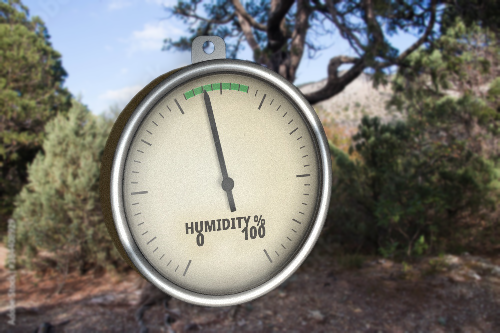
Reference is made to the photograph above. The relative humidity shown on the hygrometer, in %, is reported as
46 %
